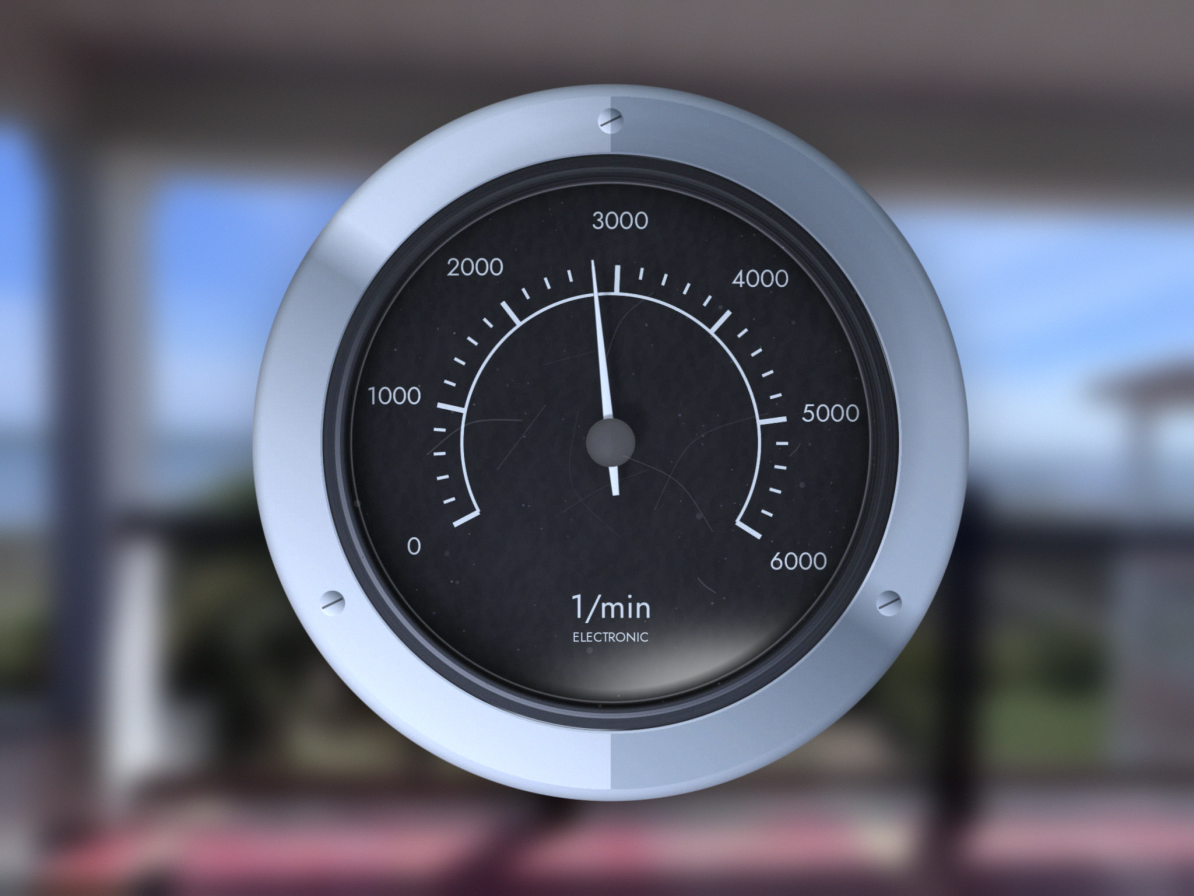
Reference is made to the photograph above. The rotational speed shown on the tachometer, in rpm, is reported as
2800 rpm
